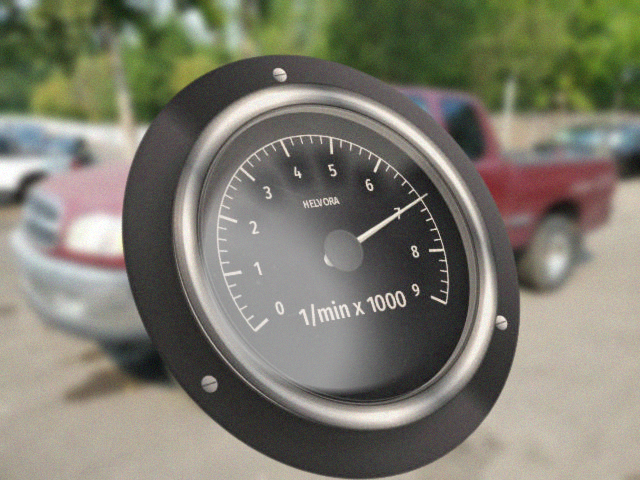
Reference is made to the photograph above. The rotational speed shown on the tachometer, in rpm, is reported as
7000 rpm
